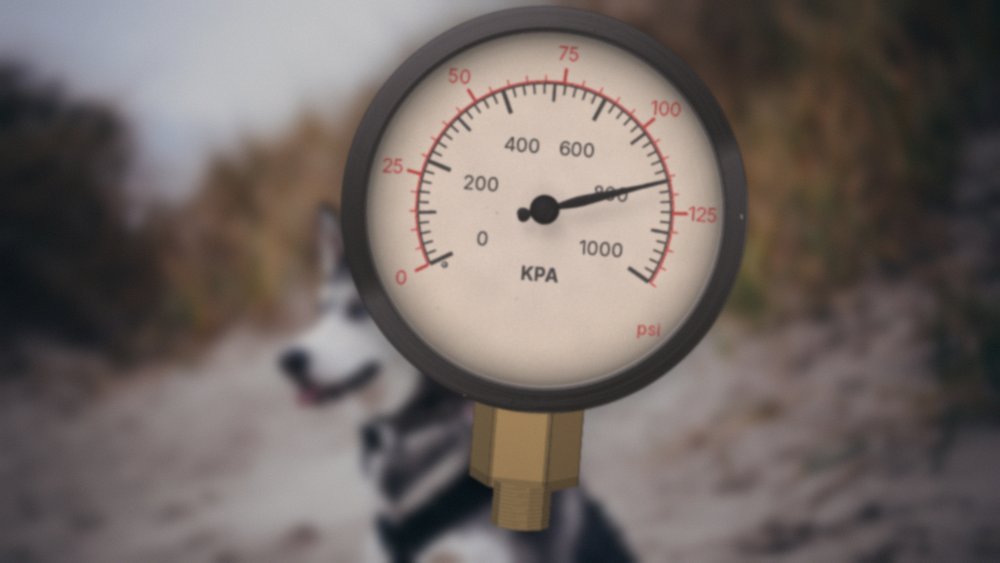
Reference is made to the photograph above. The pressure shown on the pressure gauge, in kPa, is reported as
800 kPa
